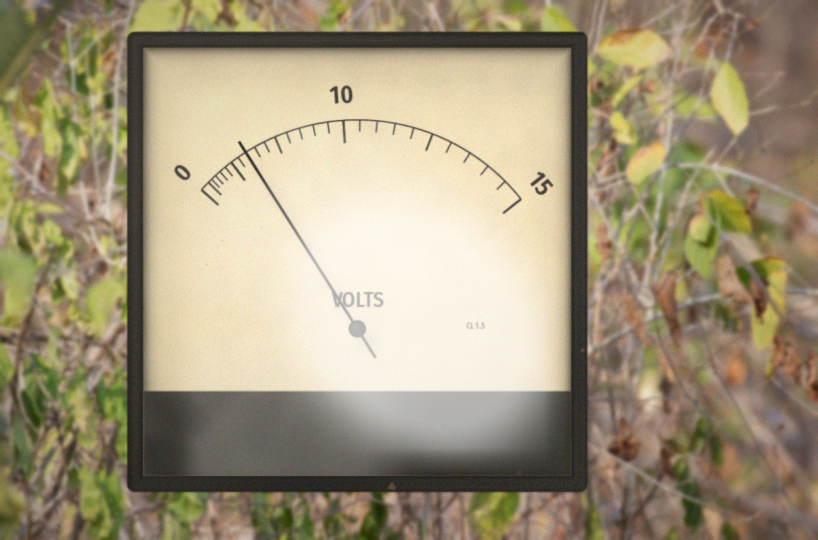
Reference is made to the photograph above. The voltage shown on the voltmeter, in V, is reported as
6 V
